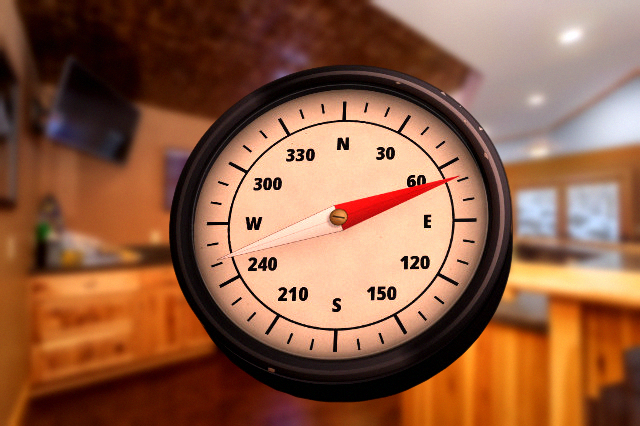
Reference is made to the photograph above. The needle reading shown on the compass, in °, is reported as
70 °
